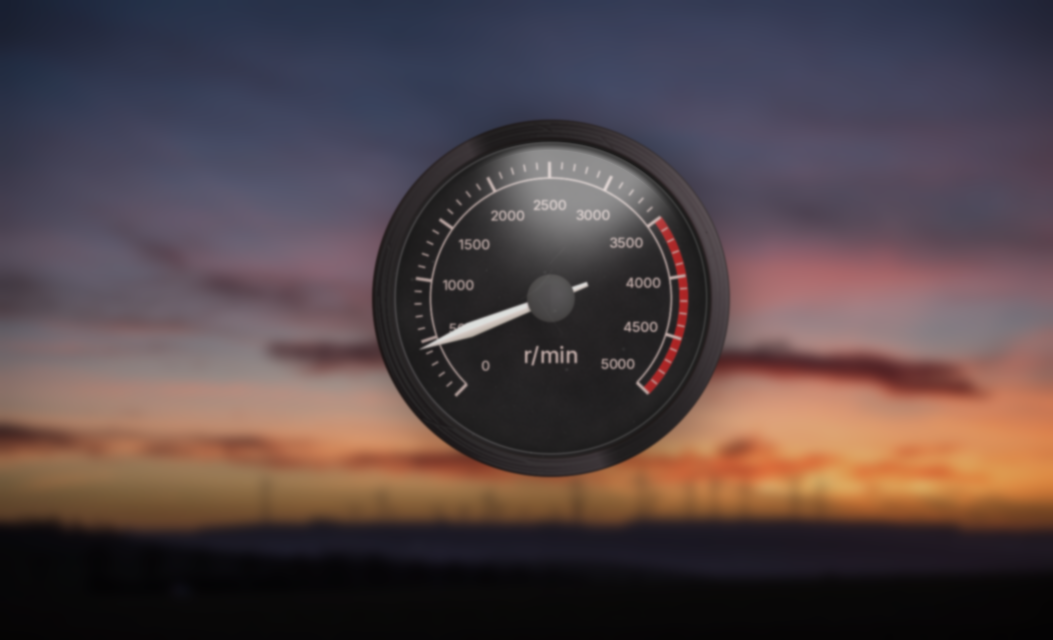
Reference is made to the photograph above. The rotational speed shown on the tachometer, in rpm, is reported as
450 rpm
